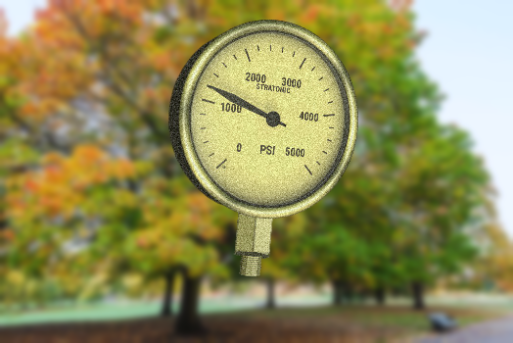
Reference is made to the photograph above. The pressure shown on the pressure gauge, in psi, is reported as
1200 psi
